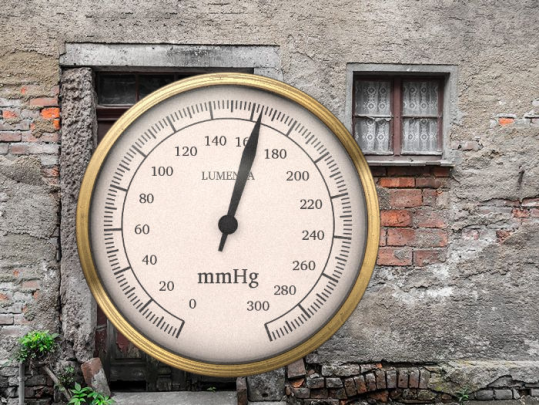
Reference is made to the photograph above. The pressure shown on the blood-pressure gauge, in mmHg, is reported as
164 mmHg
